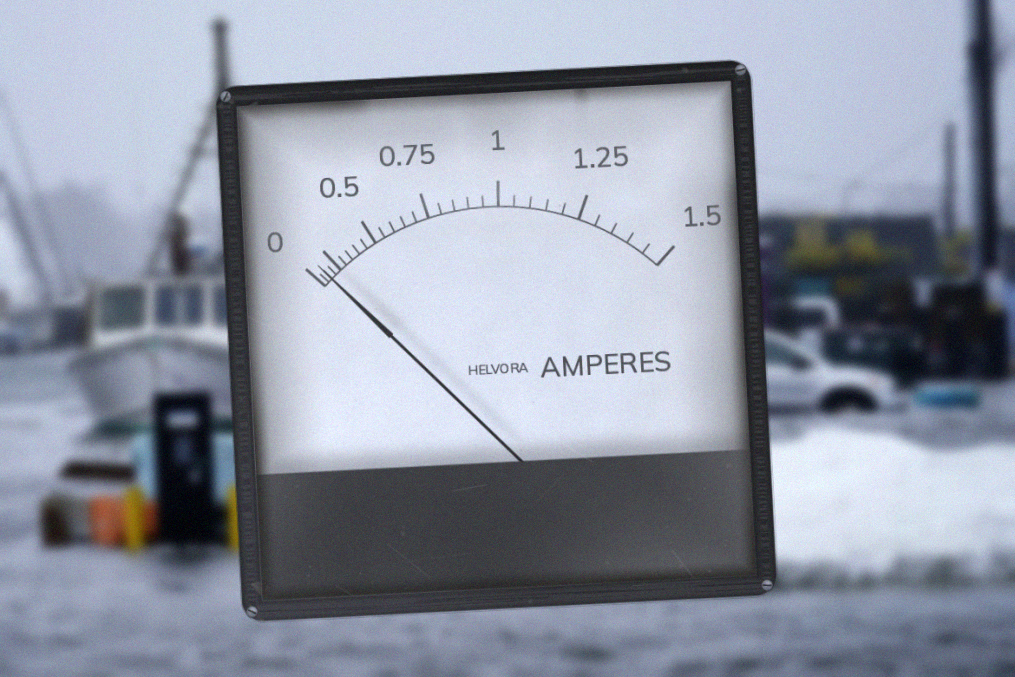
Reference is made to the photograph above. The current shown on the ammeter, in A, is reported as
0.15 A
